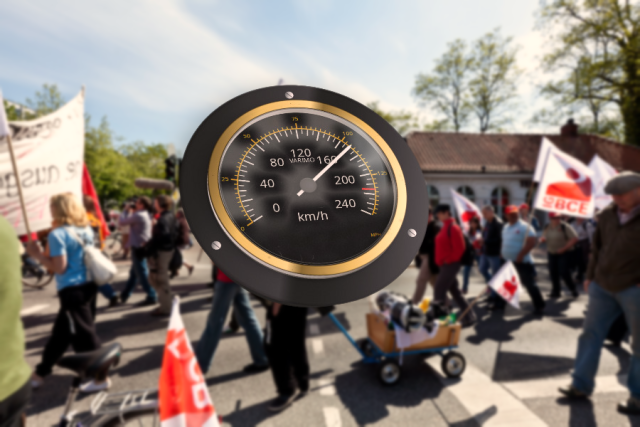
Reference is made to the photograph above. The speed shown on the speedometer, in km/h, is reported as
170 km/h
